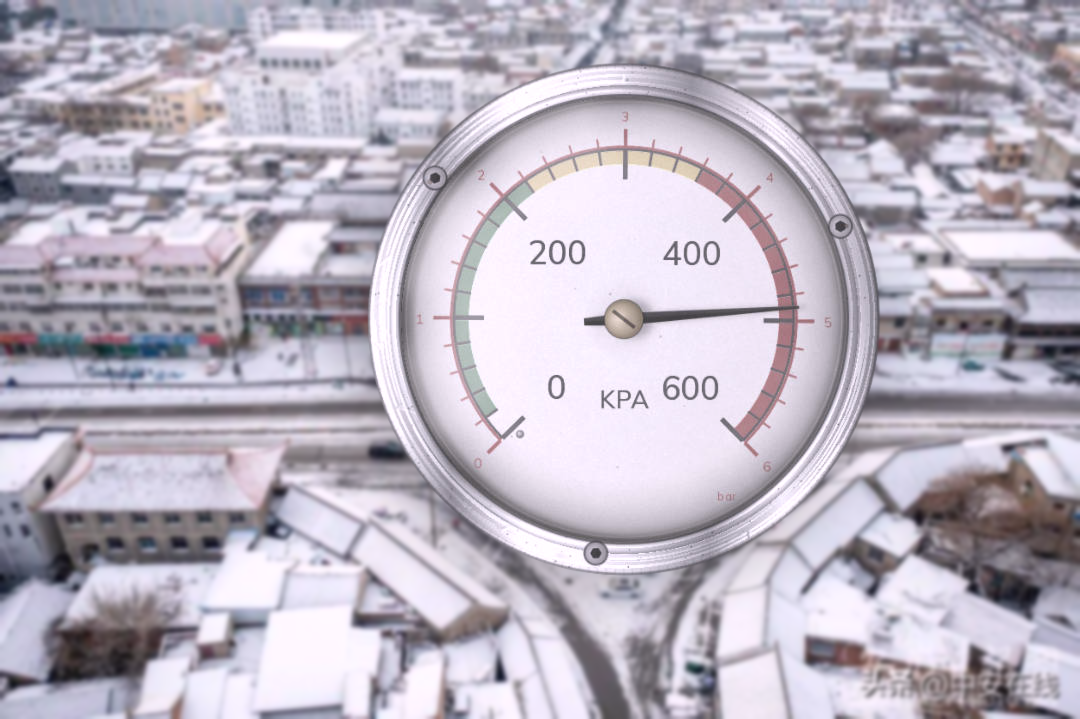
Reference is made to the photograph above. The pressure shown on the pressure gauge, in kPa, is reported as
490 kPa
